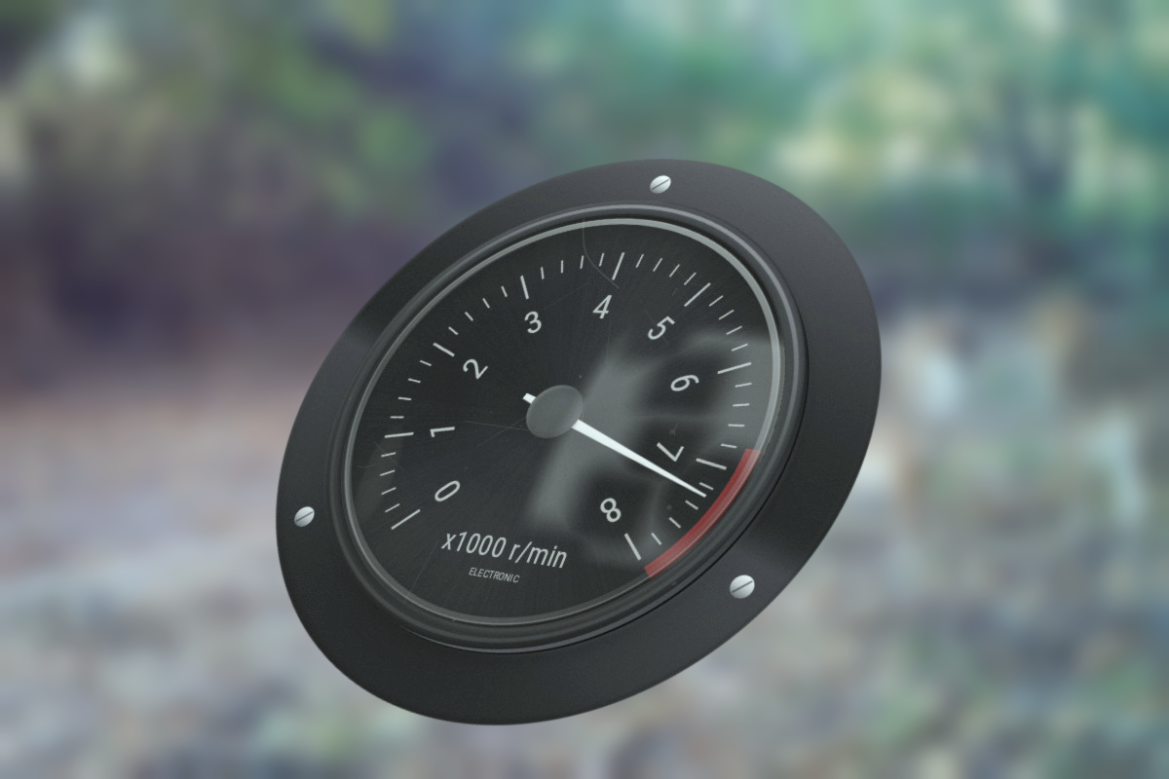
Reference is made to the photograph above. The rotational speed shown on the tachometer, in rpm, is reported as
7300 rpm
